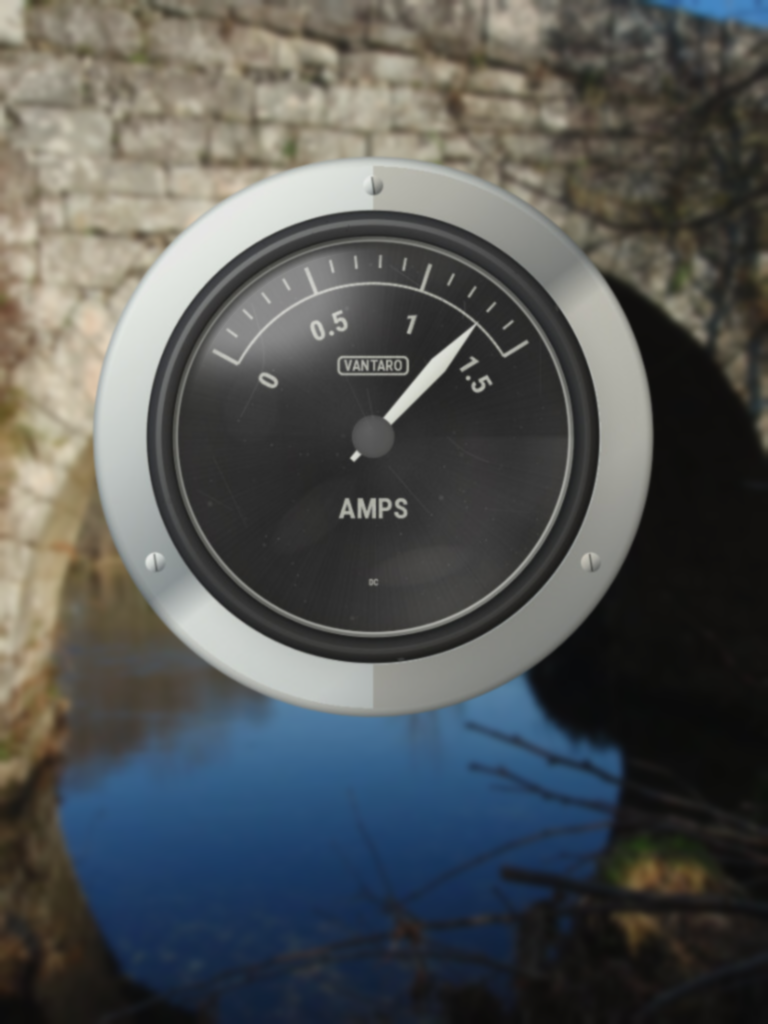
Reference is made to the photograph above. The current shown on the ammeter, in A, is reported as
1.3 A
